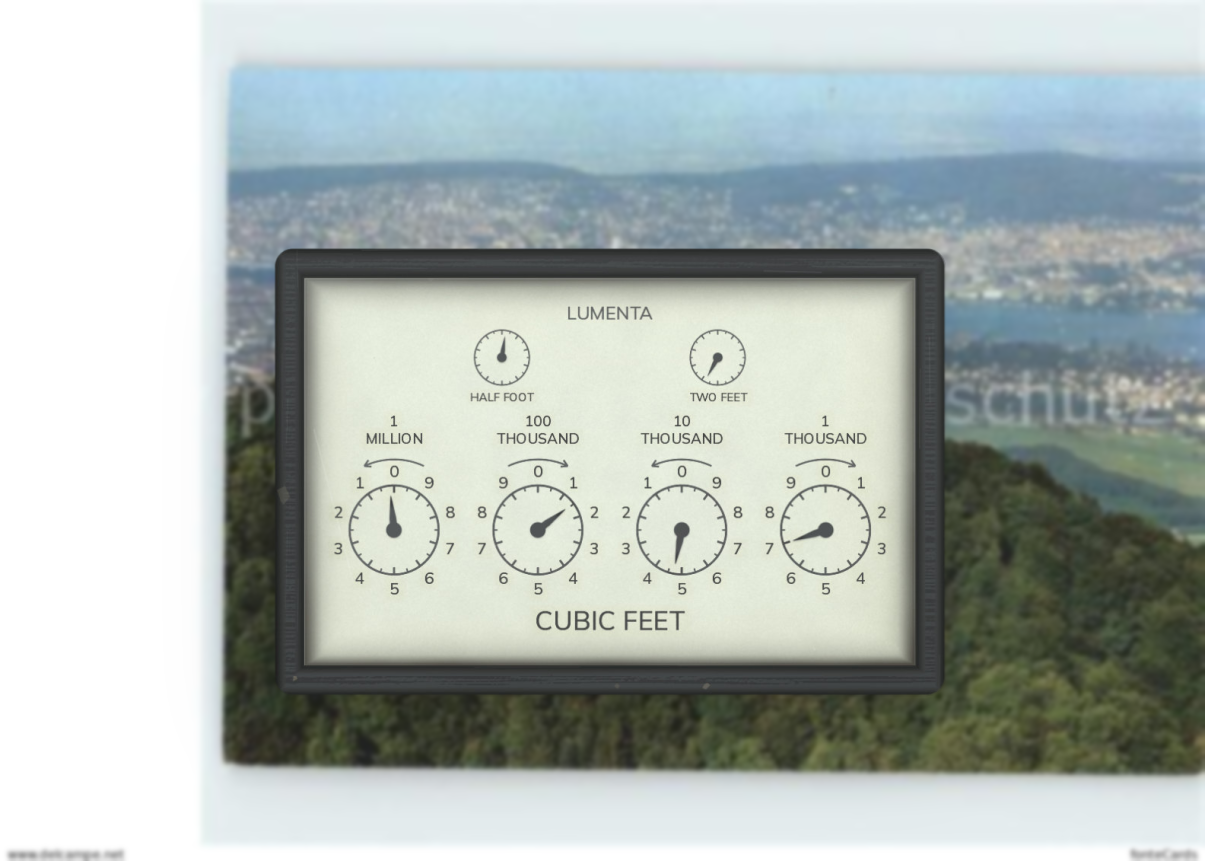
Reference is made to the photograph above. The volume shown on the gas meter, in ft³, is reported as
14700 ft³
